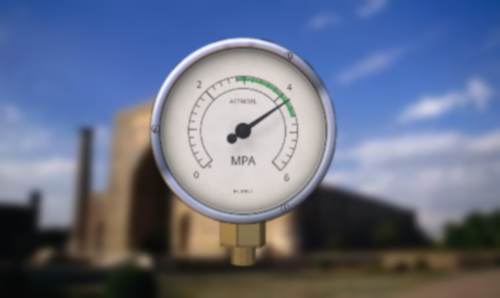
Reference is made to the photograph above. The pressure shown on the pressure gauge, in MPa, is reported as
4.2 MPa
